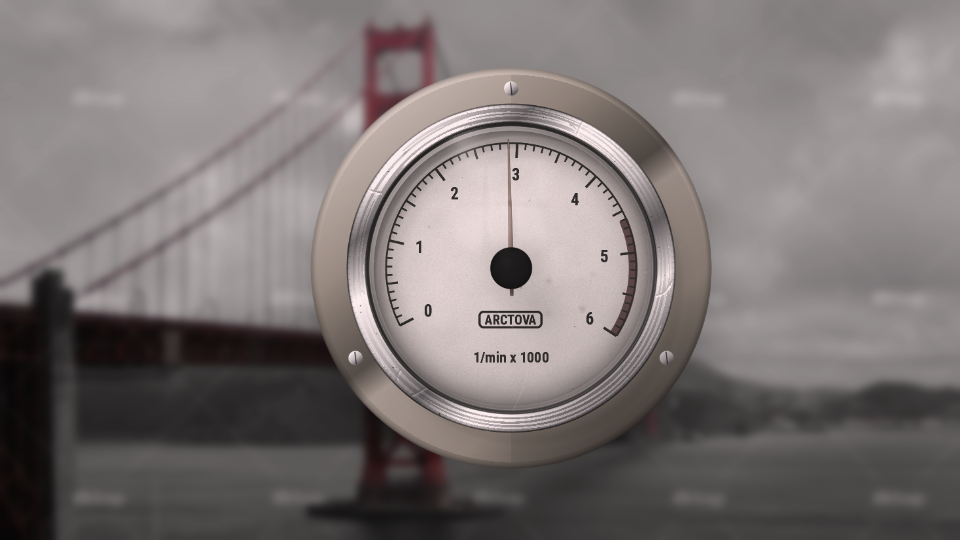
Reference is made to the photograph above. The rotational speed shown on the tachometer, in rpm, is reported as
2900 rpm
